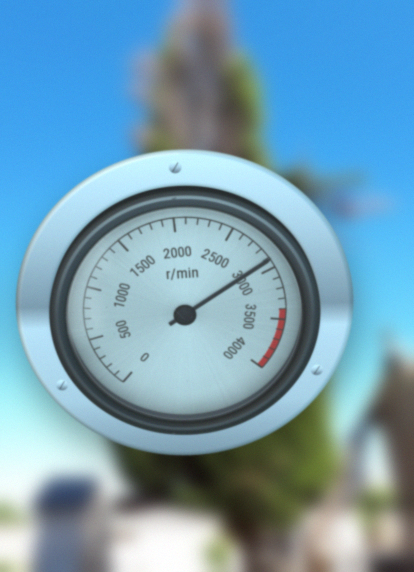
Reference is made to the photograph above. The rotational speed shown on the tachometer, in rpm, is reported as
2900 rpm
